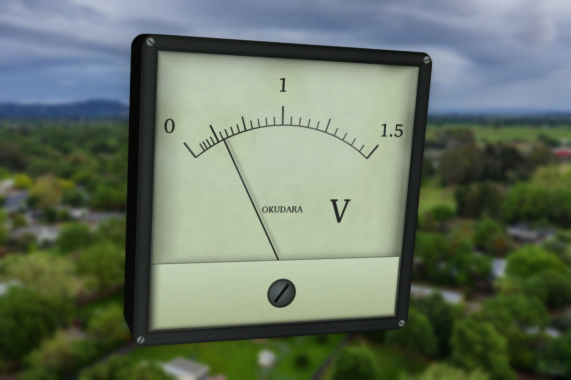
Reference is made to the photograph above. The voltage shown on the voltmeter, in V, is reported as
0.55 V
